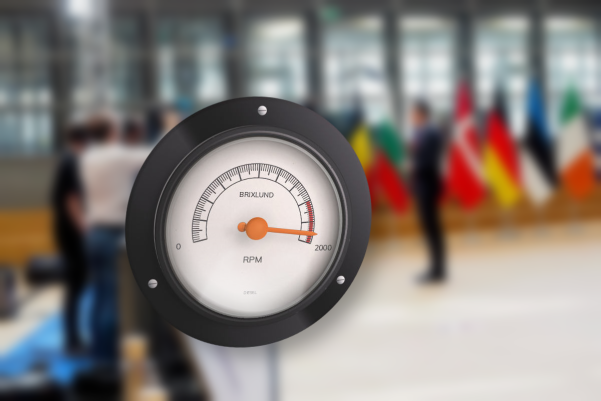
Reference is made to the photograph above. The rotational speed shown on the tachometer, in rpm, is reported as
1900 rpm
